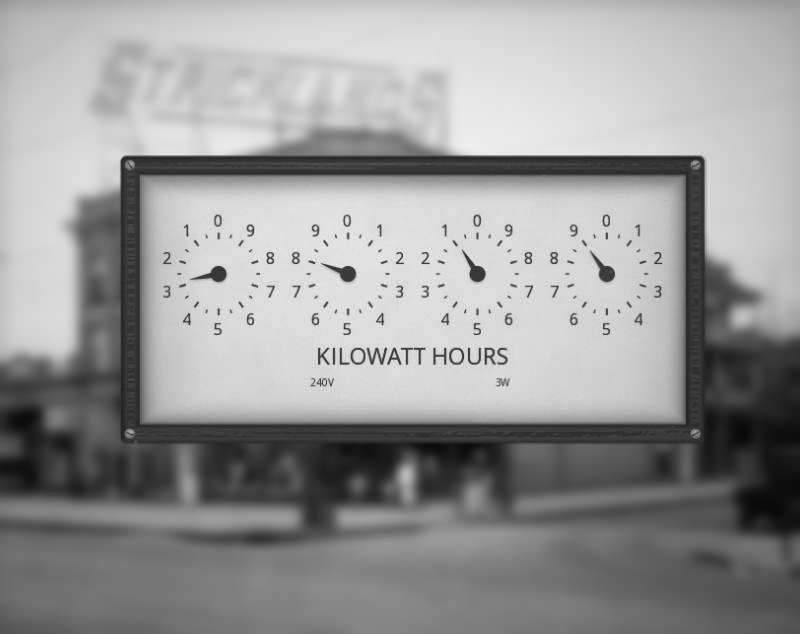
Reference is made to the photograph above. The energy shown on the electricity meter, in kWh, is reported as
2809 kWh
